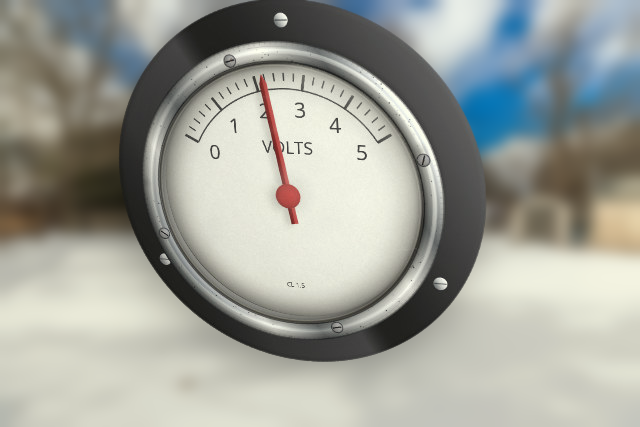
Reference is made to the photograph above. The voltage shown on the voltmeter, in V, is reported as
2.2 V
